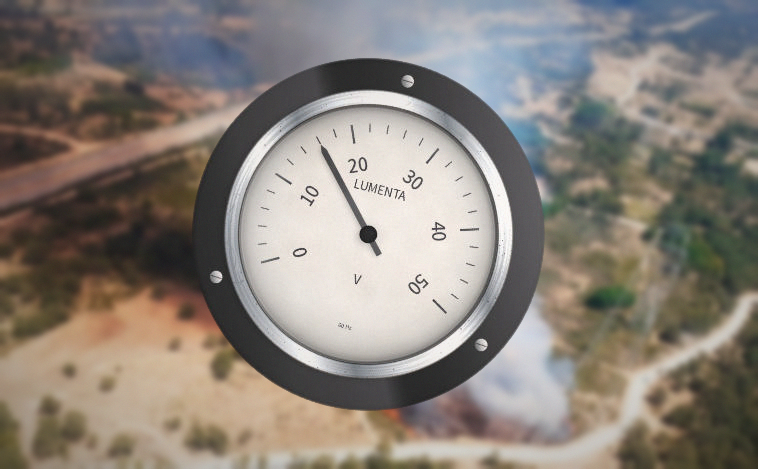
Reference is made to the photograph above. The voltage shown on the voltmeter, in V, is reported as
16 V
